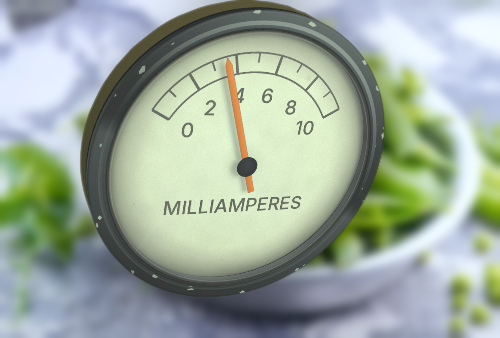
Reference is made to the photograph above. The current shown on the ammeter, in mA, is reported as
3.5 mA
